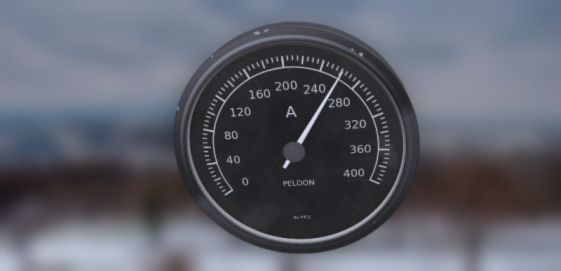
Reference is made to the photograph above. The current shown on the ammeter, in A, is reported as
260 A
